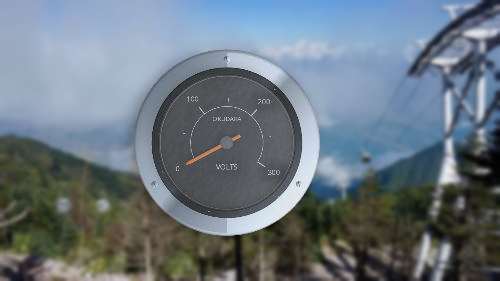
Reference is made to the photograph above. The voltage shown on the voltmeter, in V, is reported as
0 V
